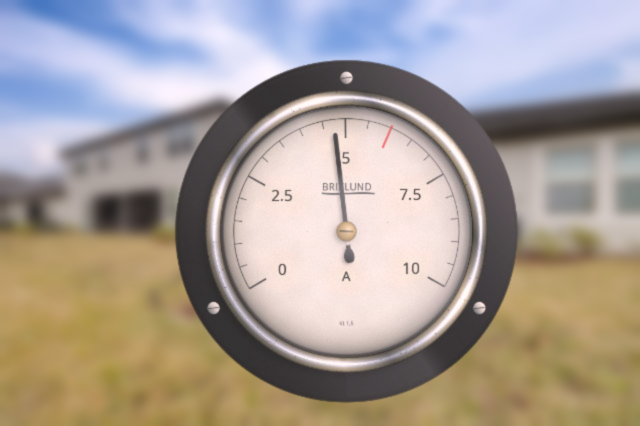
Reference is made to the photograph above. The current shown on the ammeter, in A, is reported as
4.75 A
